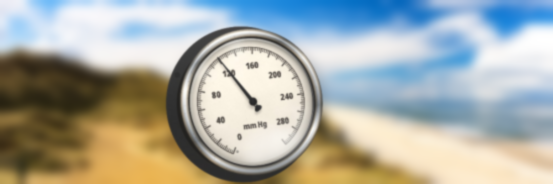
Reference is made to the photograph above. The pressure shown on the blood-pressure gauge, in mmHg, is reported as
120 mmHg
